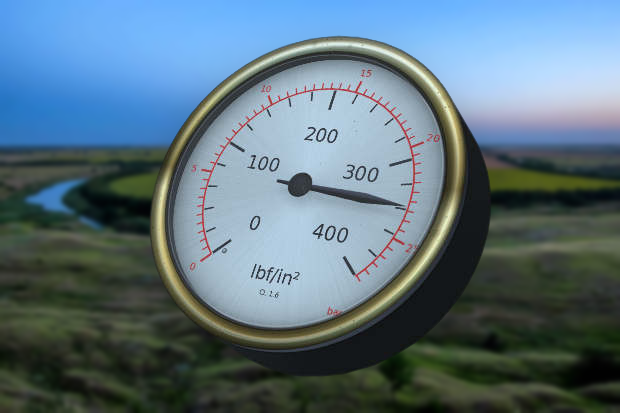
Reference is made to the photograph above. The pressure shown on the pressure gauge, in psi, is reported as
340 psi
